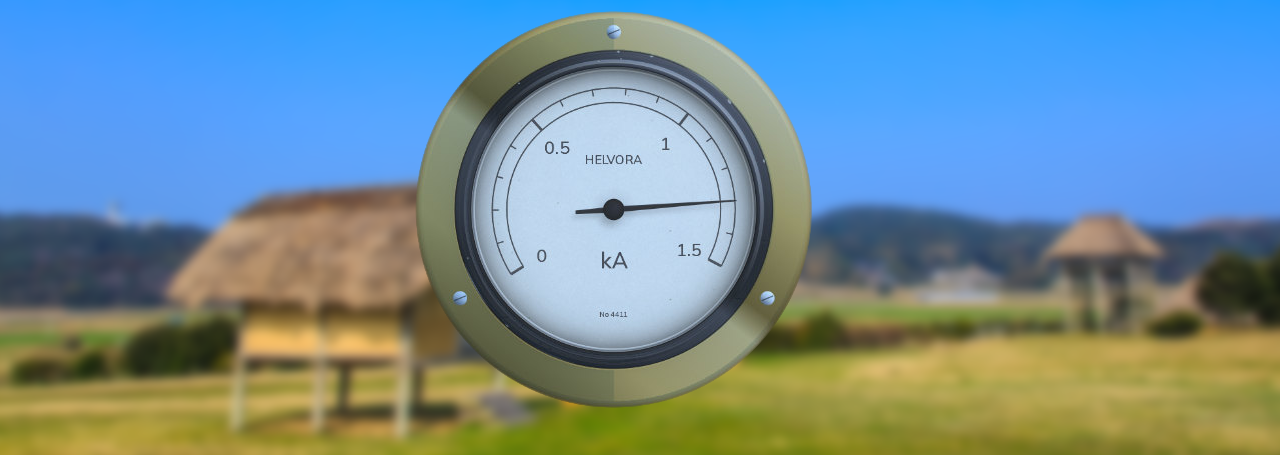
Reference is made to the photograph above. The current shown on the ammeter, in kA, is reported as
1.3 kA
